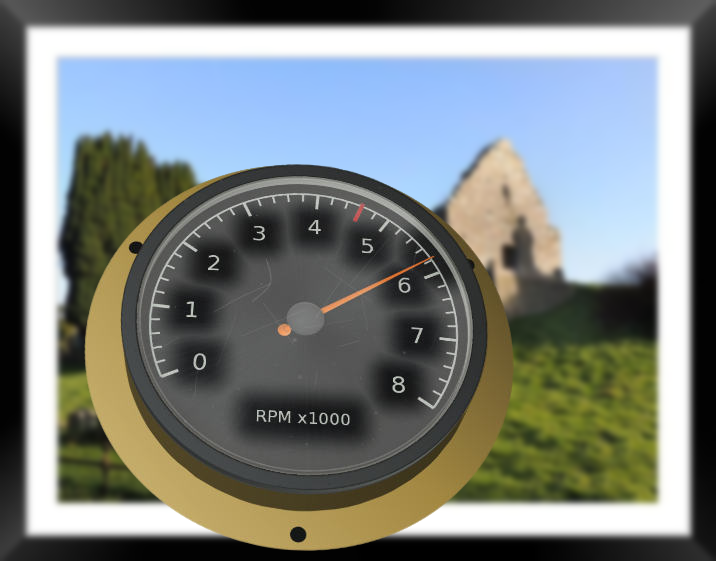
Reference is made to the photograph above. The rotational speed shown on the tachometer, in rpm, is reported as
5800 rpm
